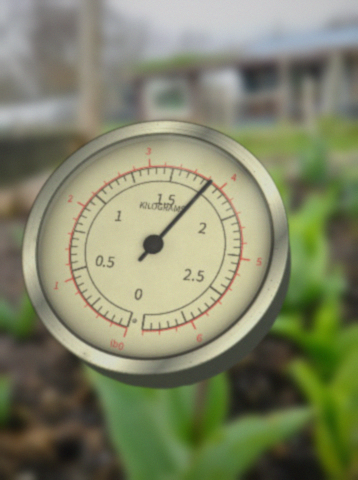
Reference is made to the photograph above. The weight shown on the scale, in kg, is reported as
1.75 kg
